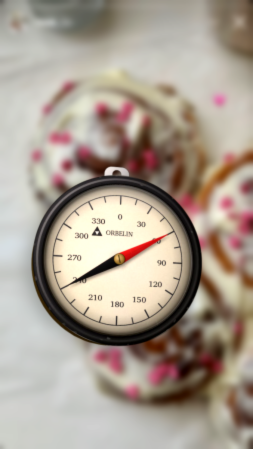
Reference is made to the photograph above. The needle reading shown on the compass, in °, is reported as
60 °
